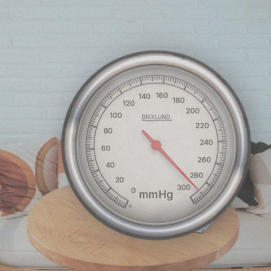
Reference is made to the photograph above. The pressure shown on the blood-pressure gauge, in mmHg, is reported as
290 mmHg
